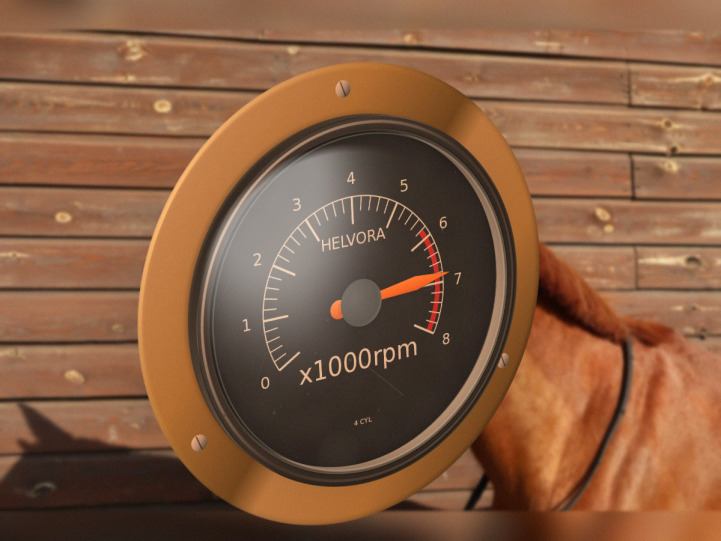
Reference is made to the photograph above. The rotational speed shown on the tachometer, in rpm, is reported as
6800 rpm
